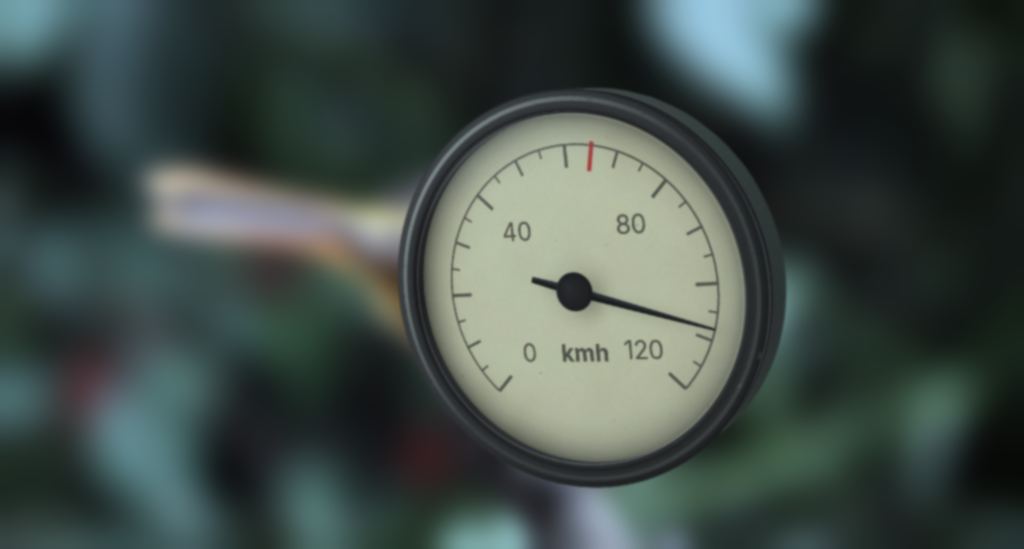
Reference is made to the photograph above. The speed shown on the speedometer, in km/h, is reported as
107.5 km/h
